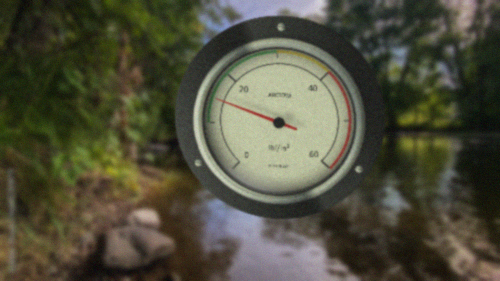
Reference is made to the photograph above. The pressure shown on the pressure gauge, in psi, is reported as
15 psi
